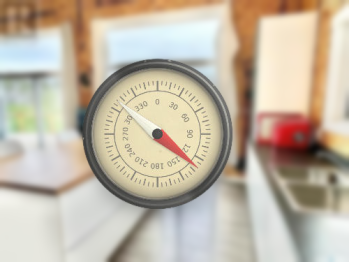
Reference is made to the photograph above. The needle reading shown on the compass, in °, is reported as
130 °
